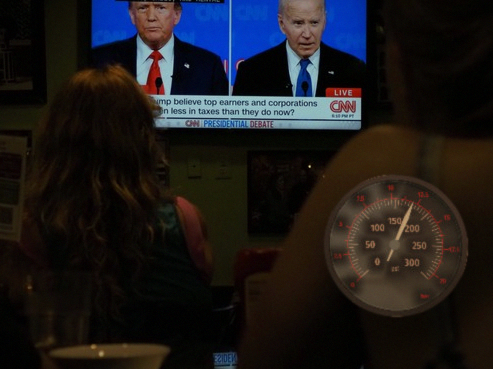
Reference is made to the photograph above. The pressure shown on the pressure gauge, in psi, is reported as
175 psi
